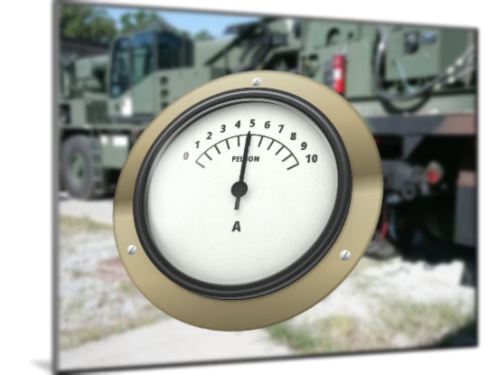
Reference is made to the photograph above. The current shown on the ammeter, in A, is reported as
5 A
